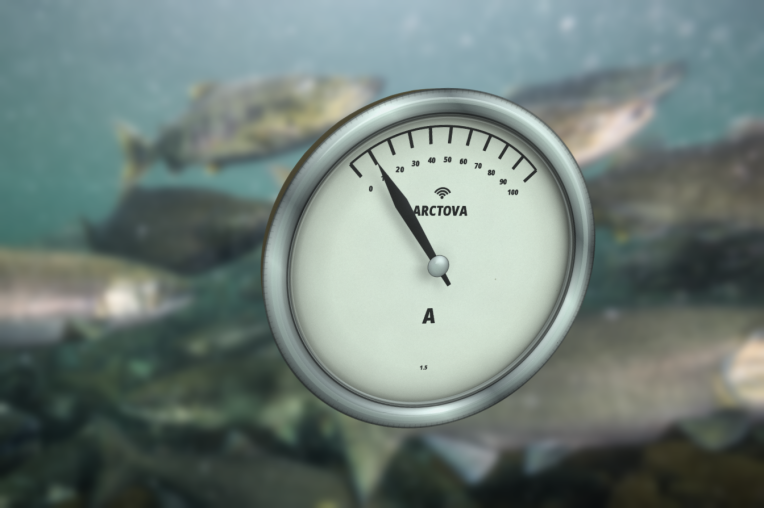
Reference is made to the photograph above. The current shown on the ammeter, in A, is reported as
10 A
